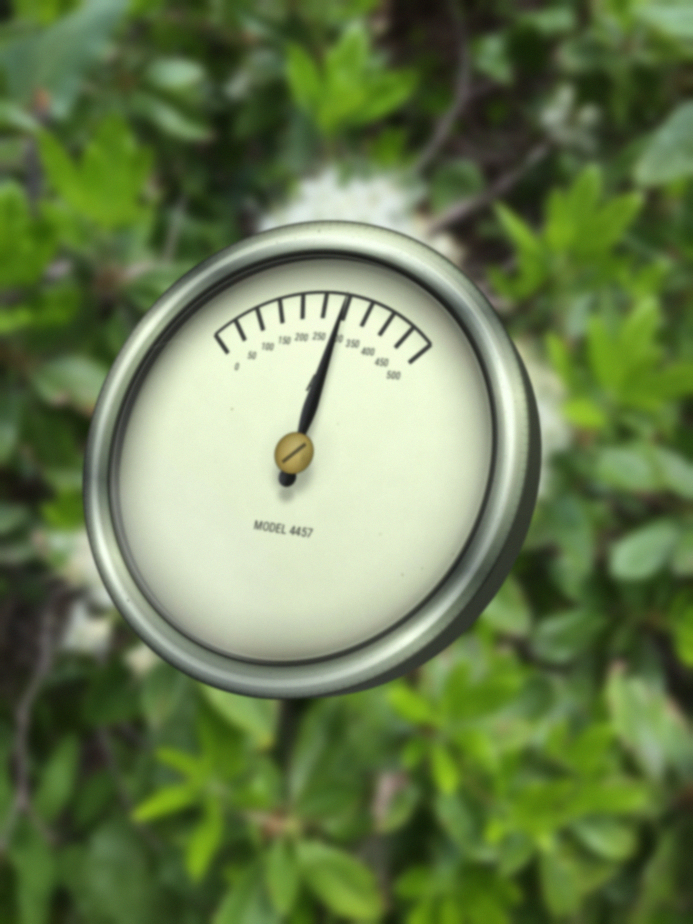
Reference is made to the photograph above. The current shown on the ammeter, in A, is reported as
300 A
